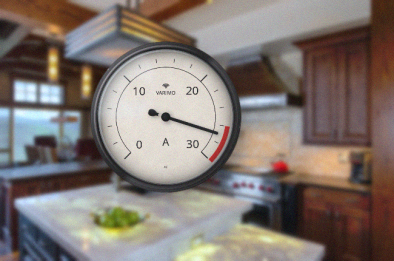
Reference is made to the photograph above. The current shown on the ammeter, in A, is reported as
27 A
